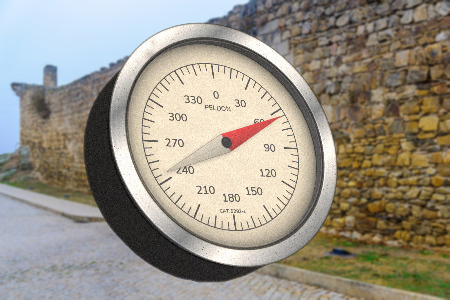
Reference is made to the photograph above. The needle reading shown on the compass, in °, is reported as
65 °
